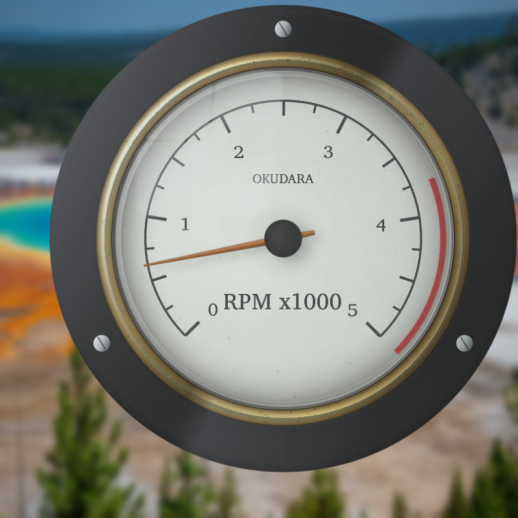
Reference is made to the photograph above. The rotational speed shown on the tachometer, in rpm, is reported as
625 rpm
